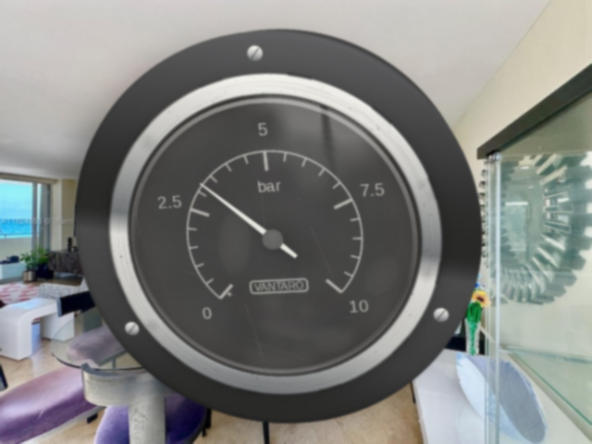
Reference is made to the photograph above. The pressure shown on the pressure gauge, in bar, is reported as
3.25 bar
